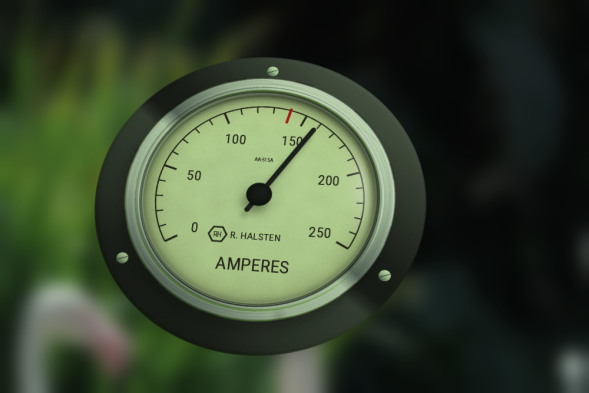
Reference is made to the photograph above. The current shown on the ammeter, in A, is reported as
160 A
